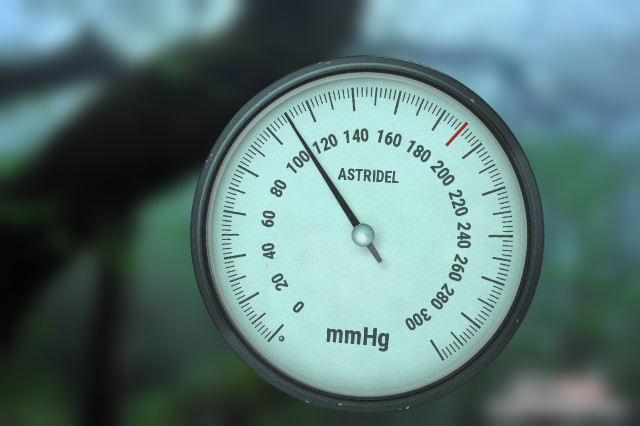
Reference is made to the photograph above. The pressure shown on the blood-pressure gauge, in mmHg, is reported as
110 mmHg
